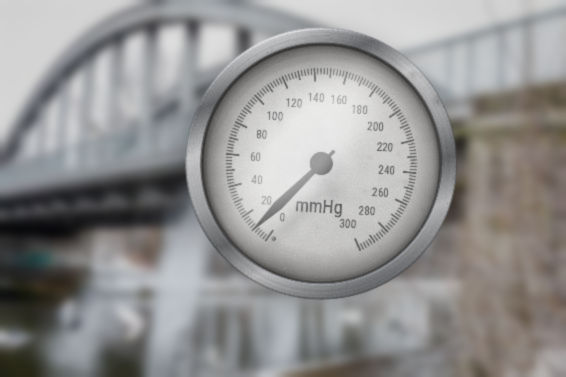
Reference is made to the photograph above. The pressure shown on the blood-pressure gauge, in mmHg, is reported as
10 mmHg
